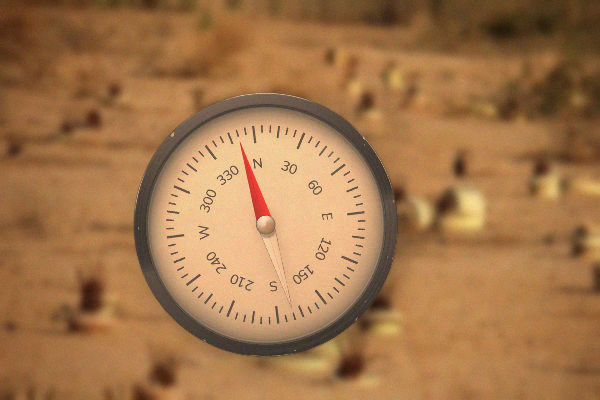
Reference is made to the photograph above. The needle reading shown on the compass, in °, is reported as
350 °
